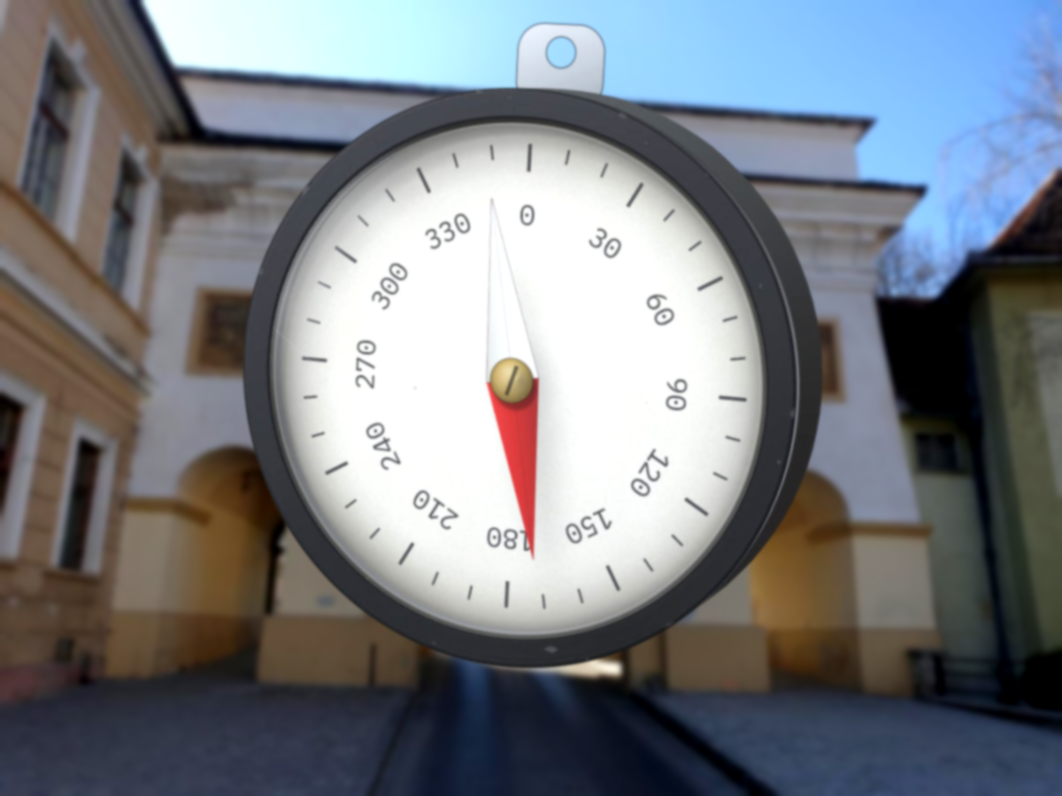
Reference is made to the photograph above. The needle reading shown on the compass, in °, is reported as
170 °
